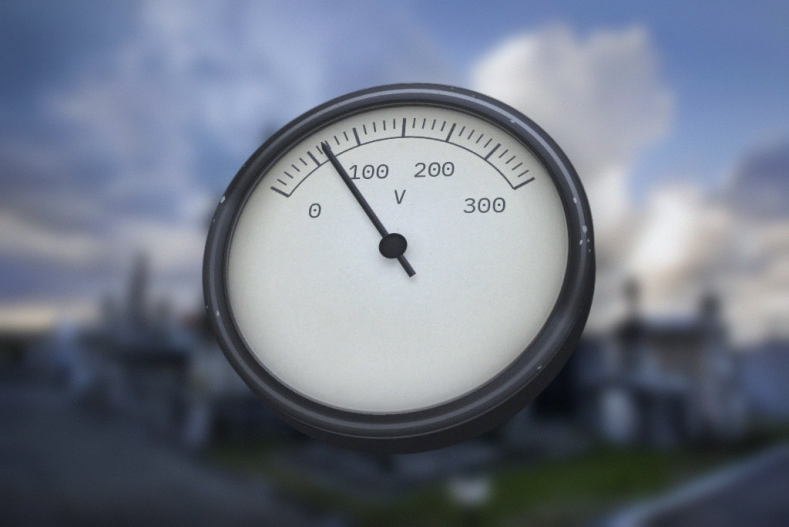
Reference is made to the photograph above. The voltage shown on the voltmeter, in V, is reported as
65 V
